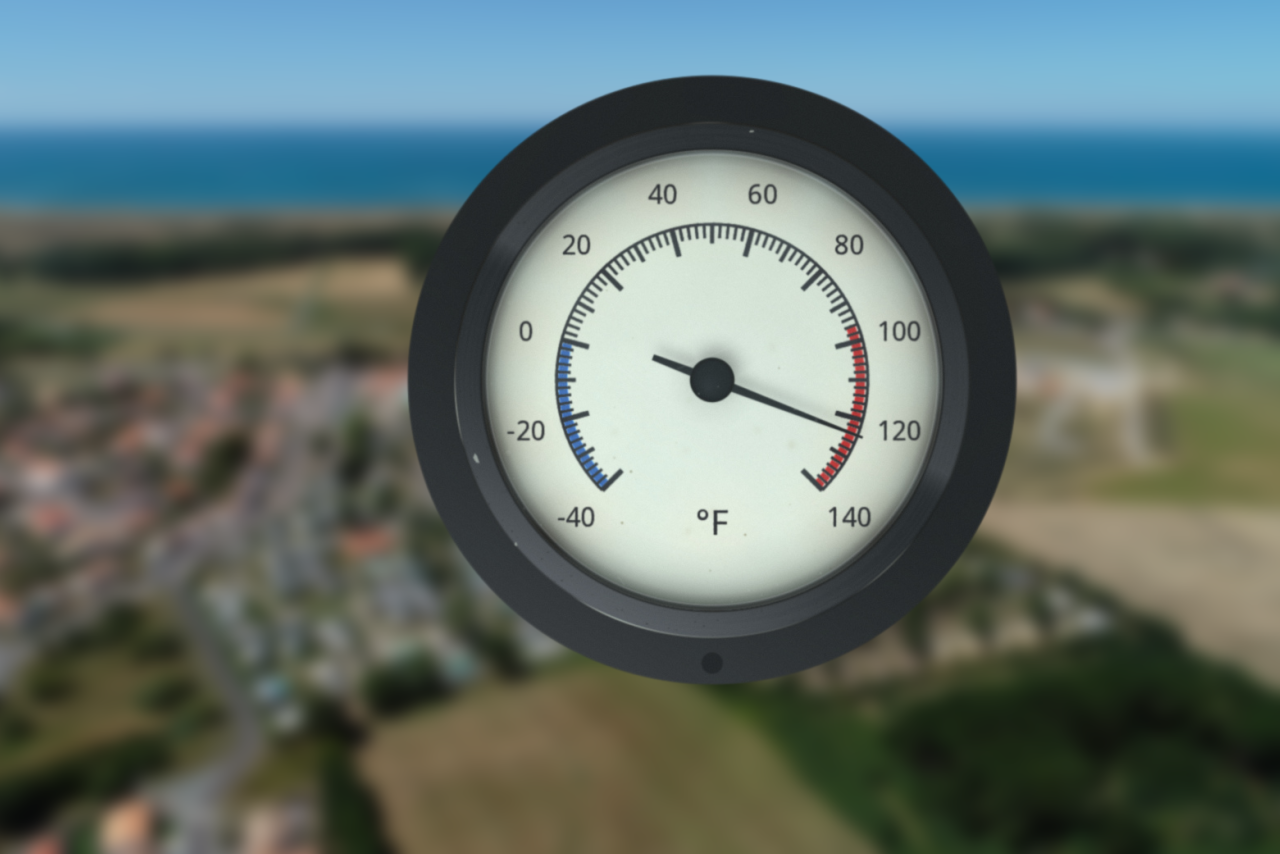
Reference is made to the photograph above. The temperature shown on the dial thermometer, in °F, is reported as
124 °F
